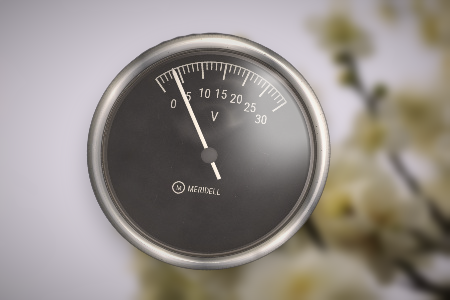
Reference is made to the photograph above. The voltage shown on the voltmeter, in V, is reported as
4 V
